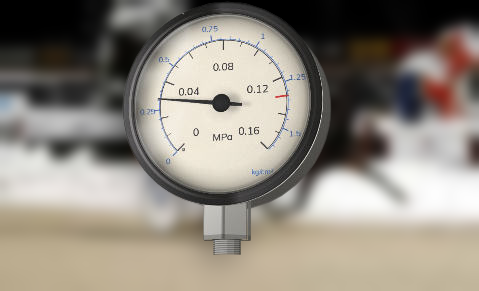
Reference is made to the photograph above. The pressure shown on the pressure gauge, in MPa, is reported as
0.03 MPa
